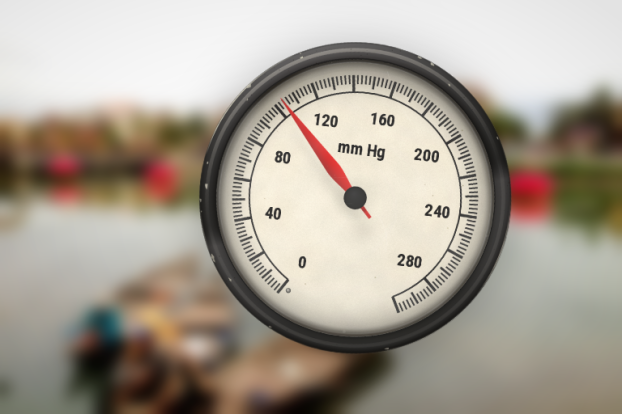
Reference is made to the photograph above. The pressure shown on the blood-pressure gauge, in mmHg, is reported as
104 mmHg
